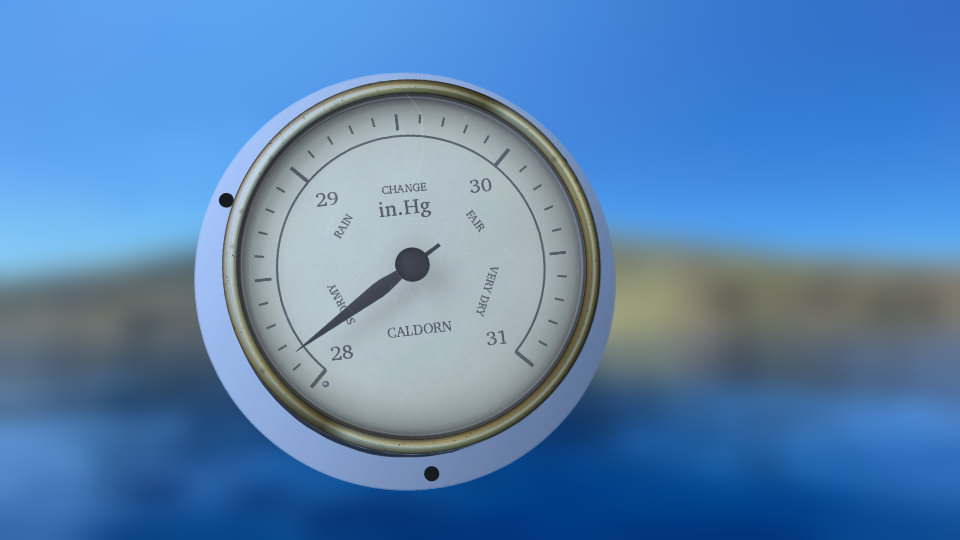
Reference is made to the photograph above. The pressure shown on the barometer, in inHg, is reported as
28.15 inHg
